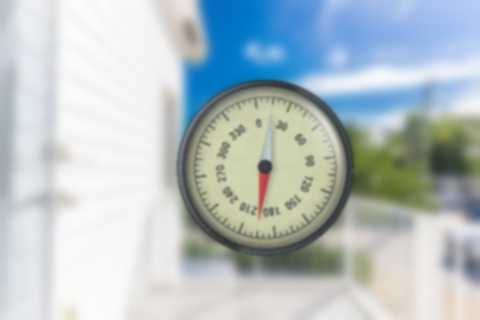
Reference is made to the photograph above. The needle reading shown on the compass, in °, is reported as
195 °
